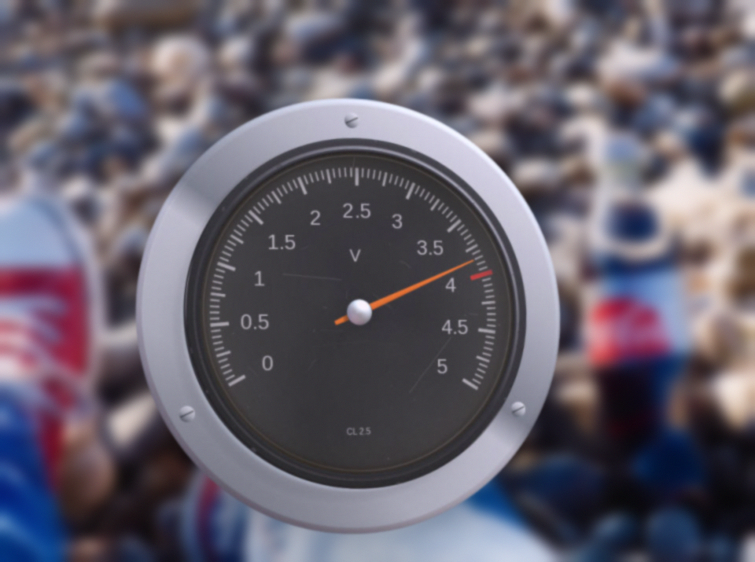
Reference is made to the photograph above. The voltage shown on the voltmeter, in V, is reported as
3.85 V
